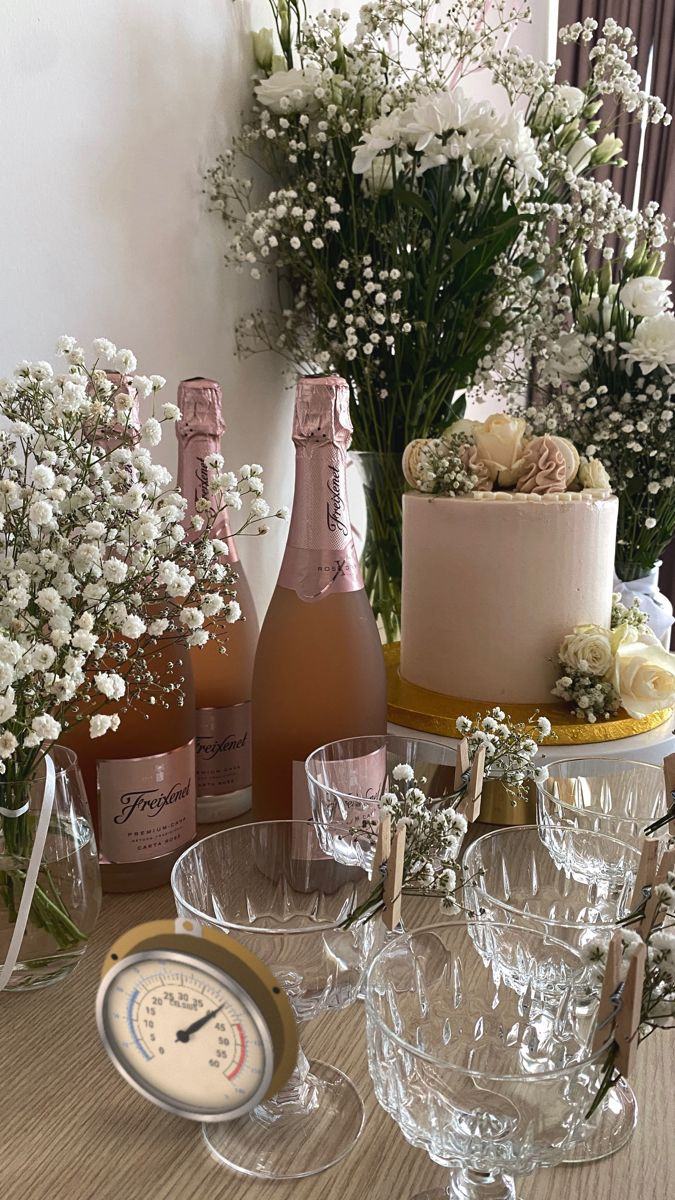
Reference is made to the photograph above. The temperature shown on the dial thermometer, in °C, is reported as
40 °C
